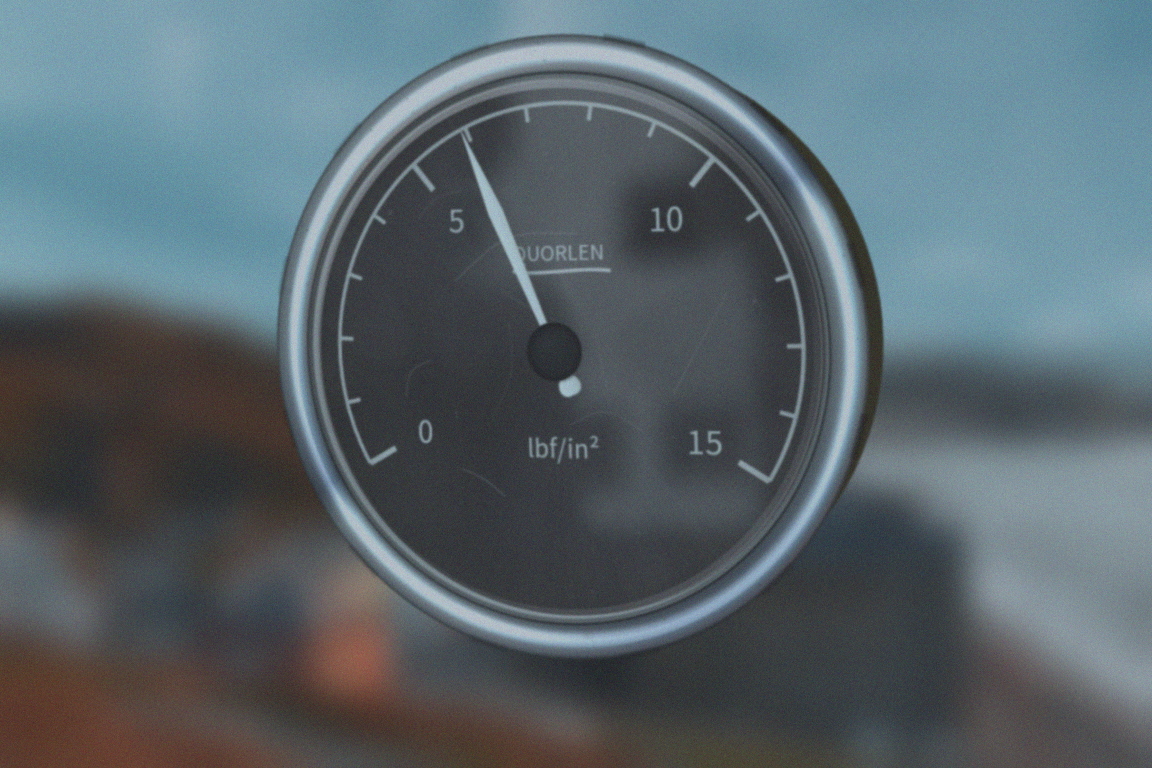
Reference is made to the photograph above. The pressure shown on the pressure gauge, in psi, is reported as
6 psi
